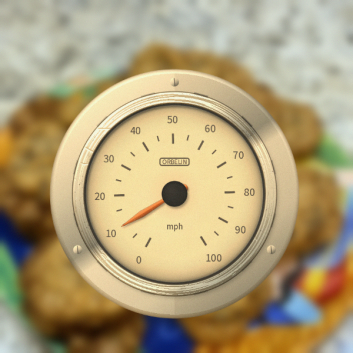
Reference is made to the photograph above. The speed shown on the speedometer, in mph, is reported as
10 mph
